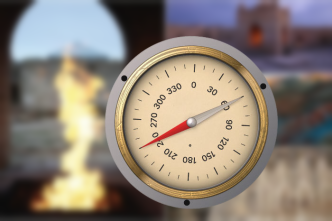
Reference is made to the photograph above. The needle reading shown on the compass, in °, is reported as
240 °
